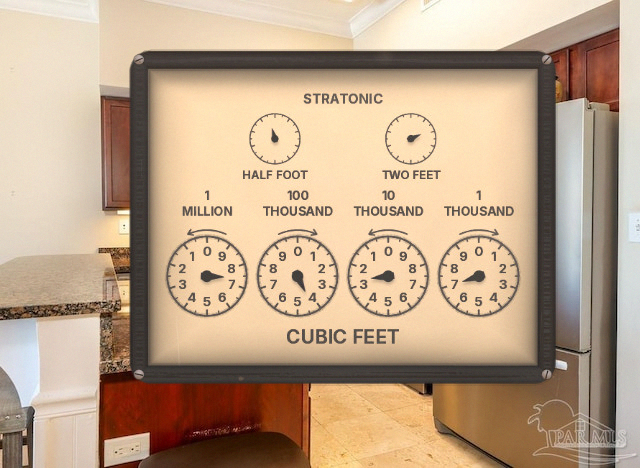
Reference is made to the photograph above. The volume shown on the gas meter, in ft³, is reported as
742700 ft³
